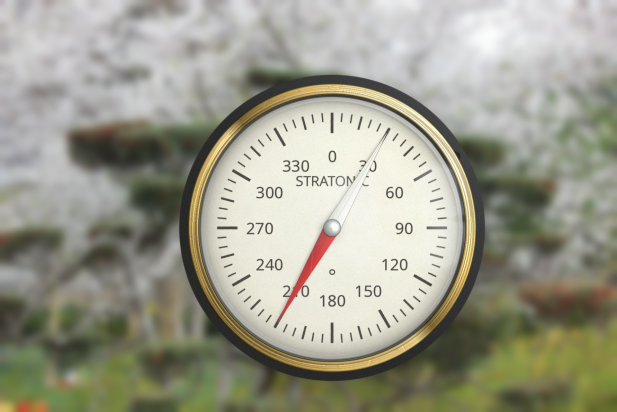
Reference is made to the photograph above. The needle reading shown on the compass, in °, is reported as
210 °
